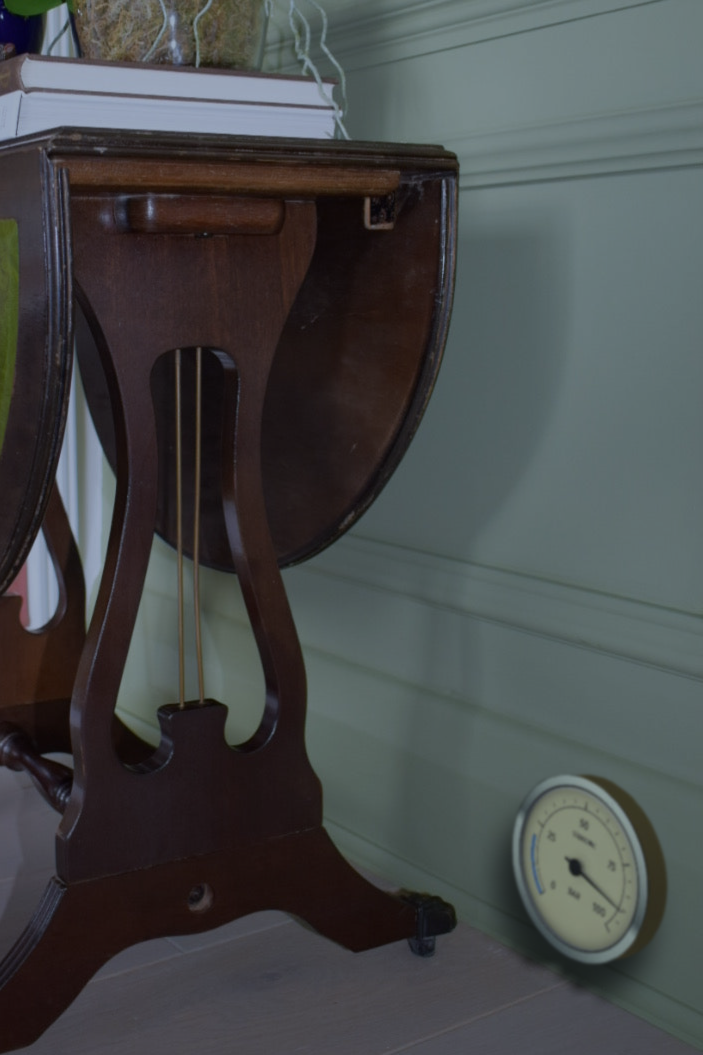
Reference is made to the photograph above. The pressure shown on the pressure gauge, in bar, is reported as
90 bar
